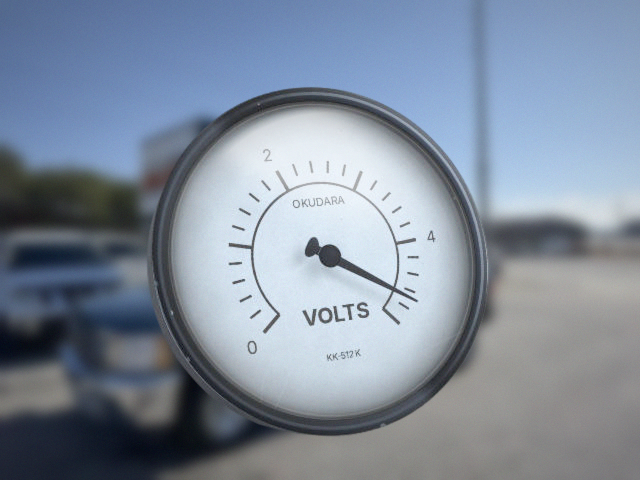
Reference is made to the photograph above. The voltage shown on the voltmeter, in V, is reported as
4.7 V
